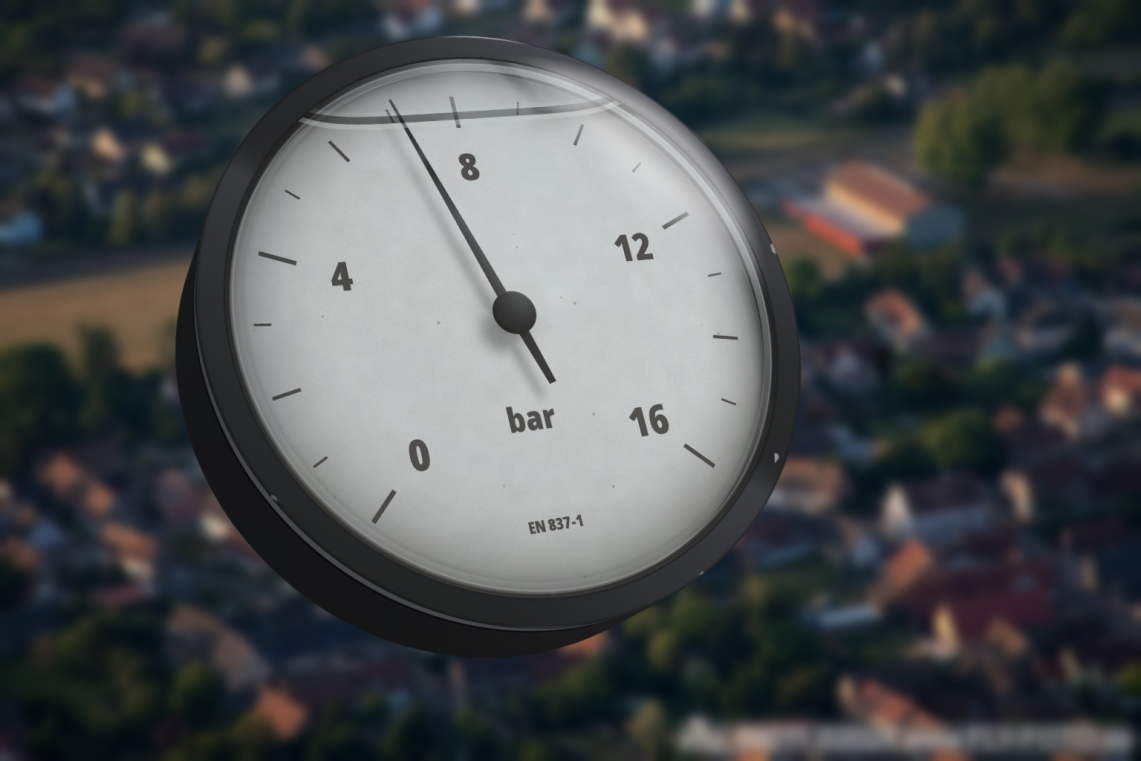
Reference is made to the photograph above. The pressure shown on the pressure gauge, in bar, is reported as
7 bar
